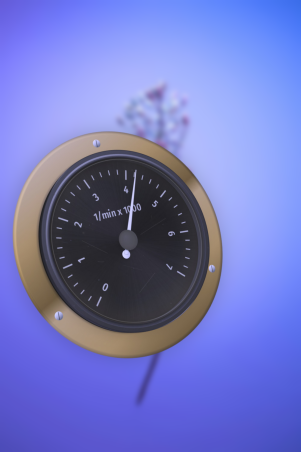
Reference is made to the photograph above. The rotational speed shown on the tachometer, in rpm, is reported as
4200 rpm
